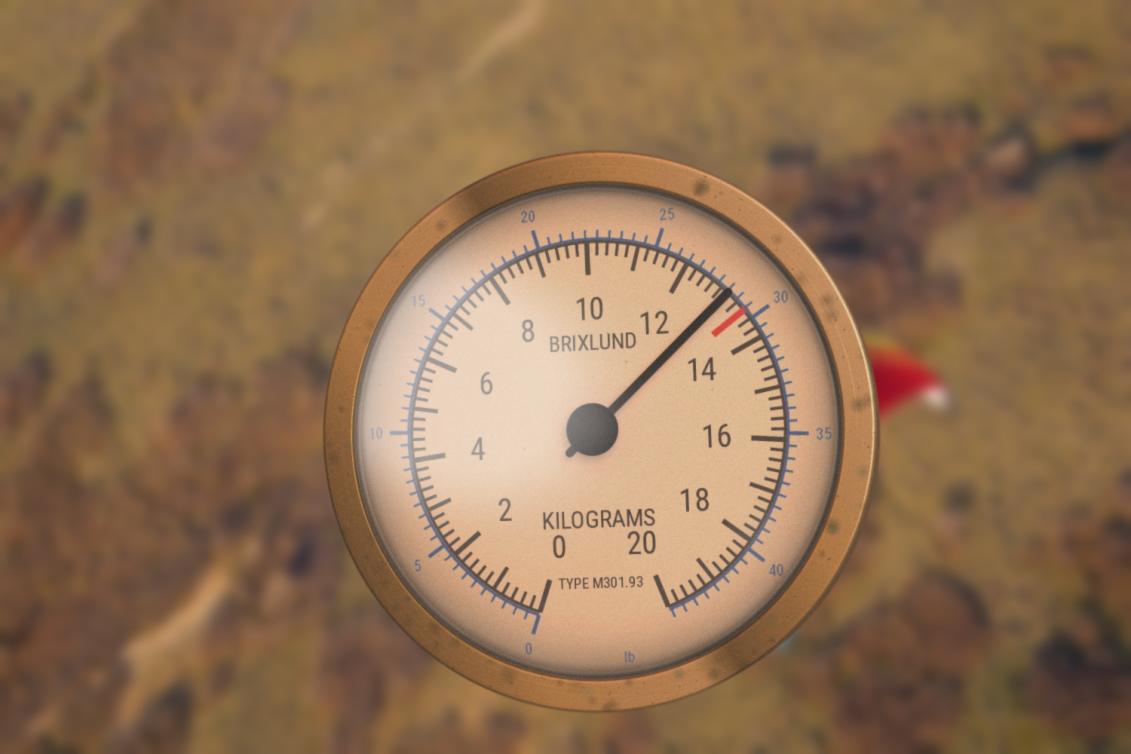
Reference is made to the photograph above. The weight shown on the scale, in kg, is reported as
13 kg
